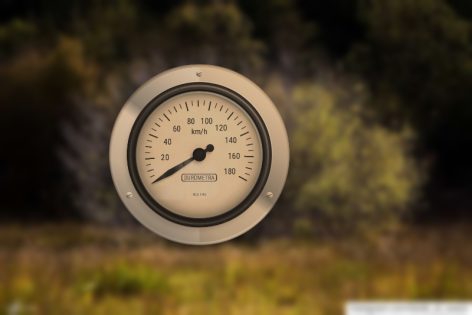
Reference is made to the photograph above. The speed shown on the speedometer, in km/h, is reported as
0 km/h
